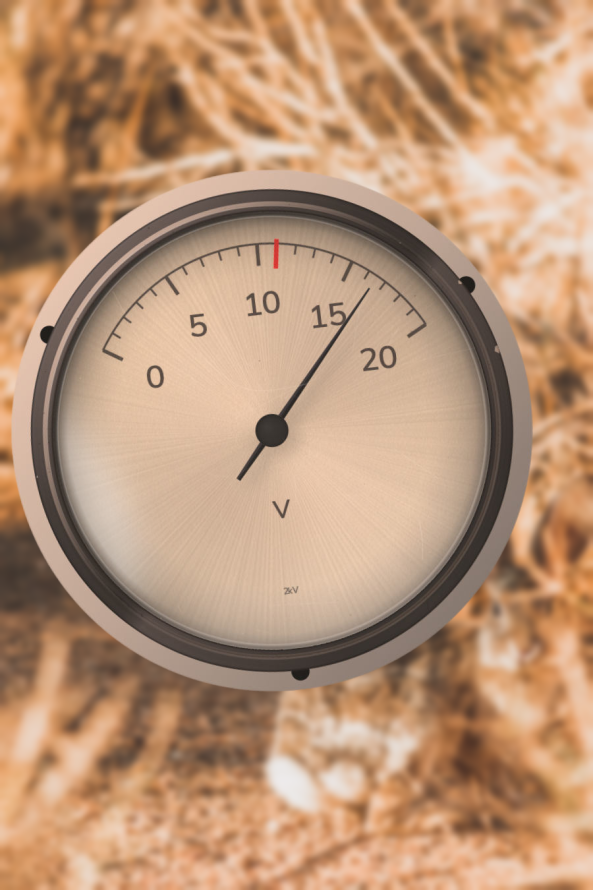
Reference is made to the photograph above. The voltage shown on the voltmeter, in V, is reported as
16.5 V
